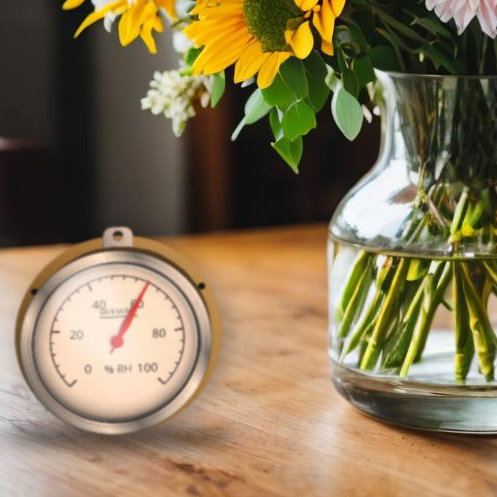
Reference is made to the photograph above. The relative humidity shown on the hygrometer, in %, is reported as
60 %
